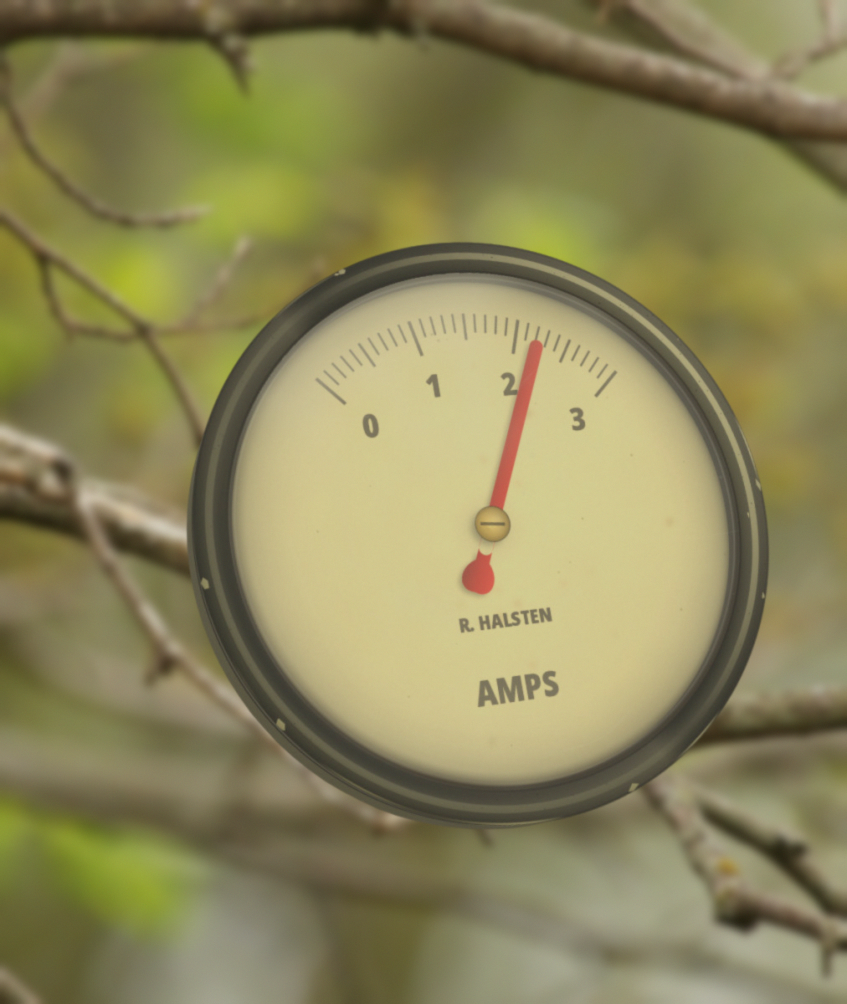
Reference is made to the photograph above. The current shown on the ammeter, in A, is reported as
2.2 A
